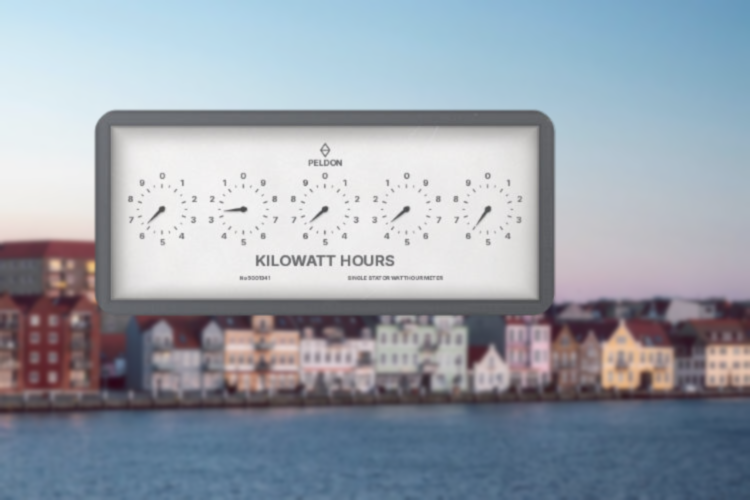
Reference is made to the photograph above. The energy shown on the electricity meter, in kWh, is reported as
62636 kWh
